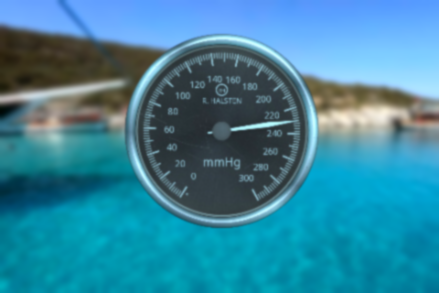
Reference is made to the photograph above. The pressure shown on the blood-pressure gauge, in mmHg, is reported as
230 mmHg
